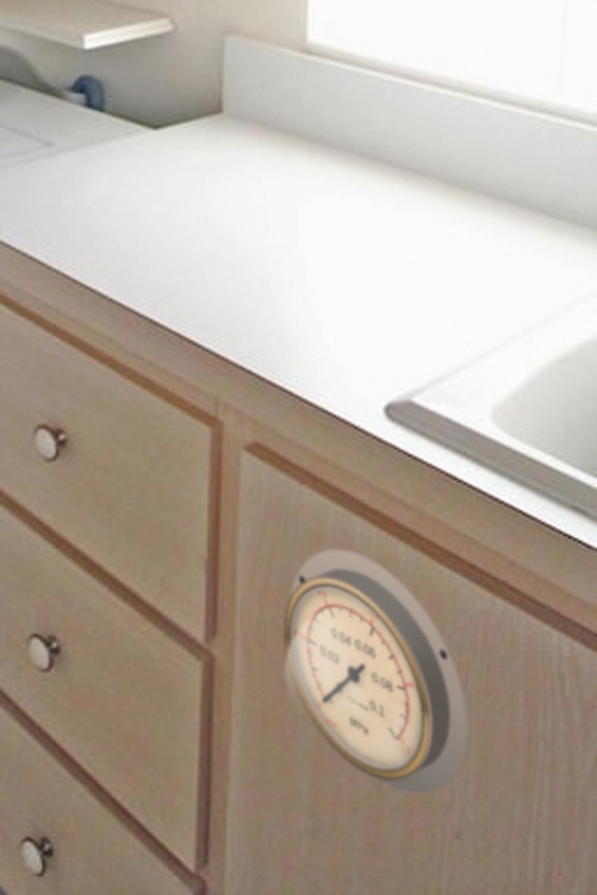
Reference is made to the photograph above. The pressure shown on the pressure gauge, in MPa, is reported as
0 MPa
